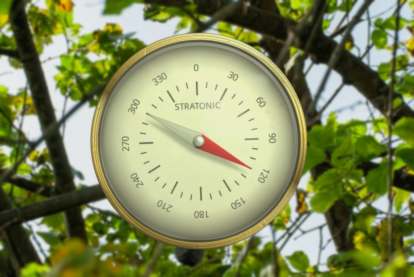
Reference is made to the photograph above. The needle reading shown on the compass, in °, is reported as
120 °
